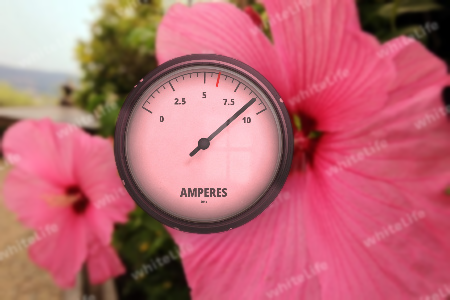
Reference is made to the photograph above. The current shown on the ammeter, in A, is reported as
9 A
